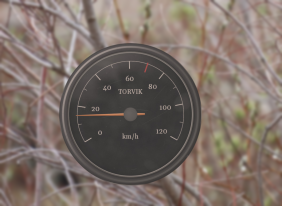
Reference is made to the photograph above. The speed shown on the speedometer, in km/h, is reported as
15 km/h
